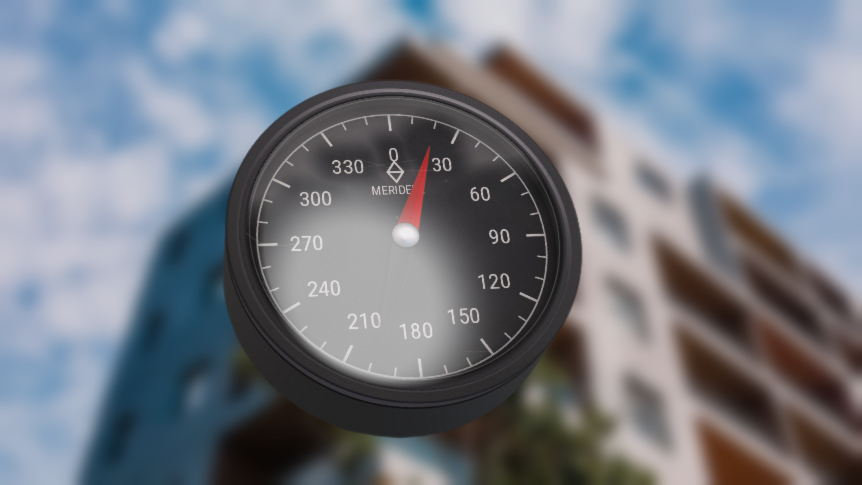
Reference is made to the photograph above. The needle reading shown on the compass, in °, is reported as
20 °
